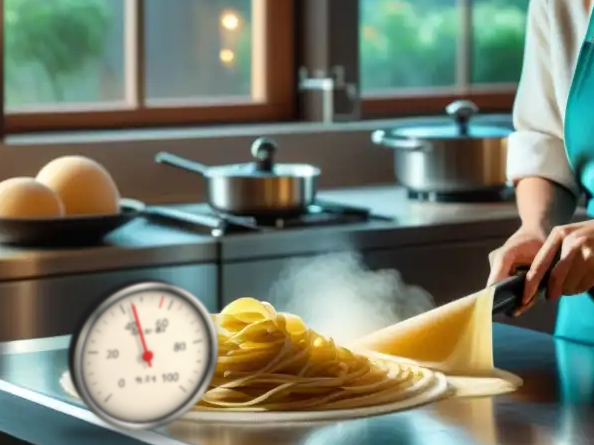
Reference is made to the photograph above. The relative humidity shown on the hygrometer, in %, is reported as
44 %
